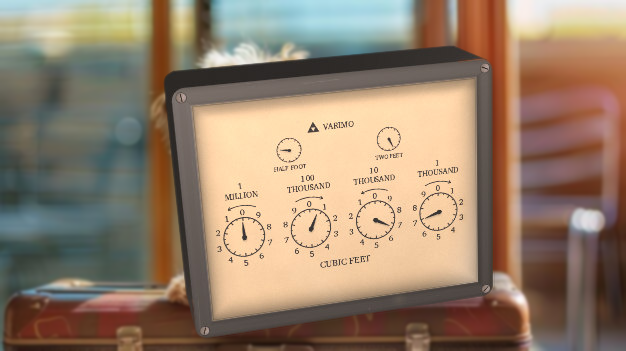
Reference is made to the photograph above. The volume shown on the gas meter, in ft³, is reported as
6700 ft³
